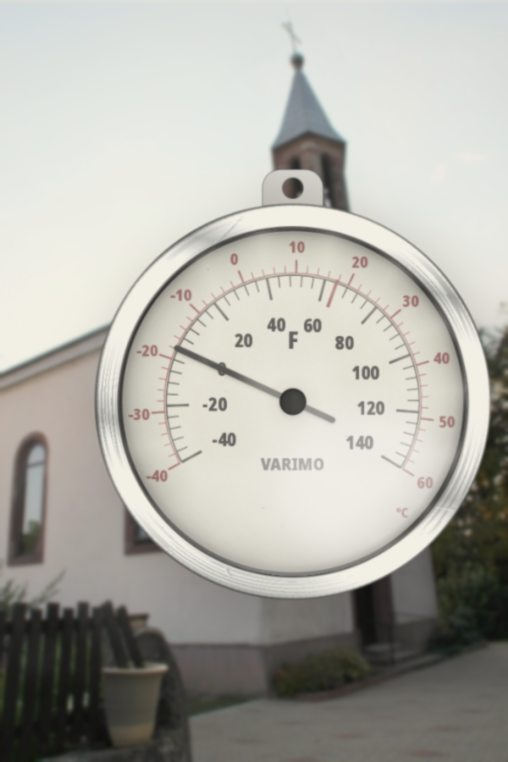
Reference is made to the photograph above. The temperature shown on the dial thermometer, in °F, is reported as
0 °F
